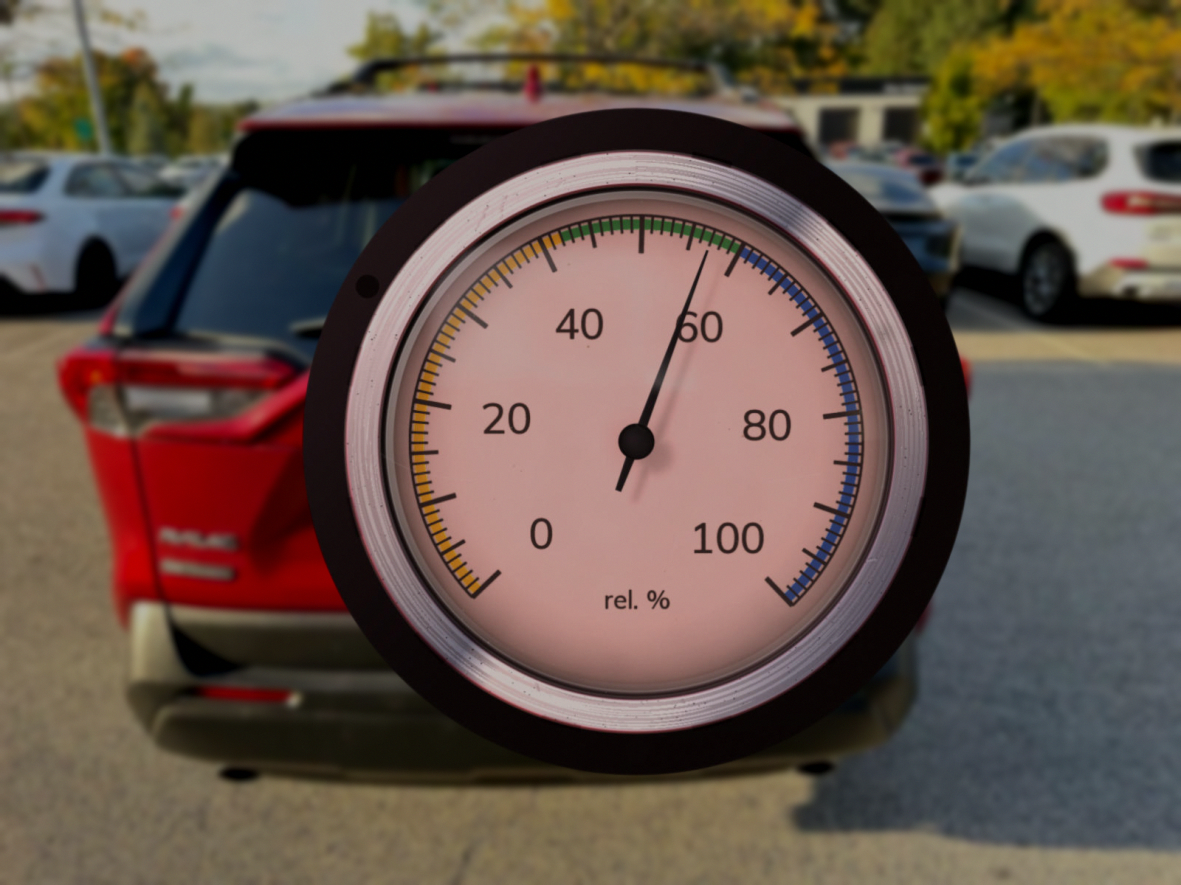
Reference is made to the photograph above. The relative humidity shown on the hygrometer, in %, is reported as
57 %
